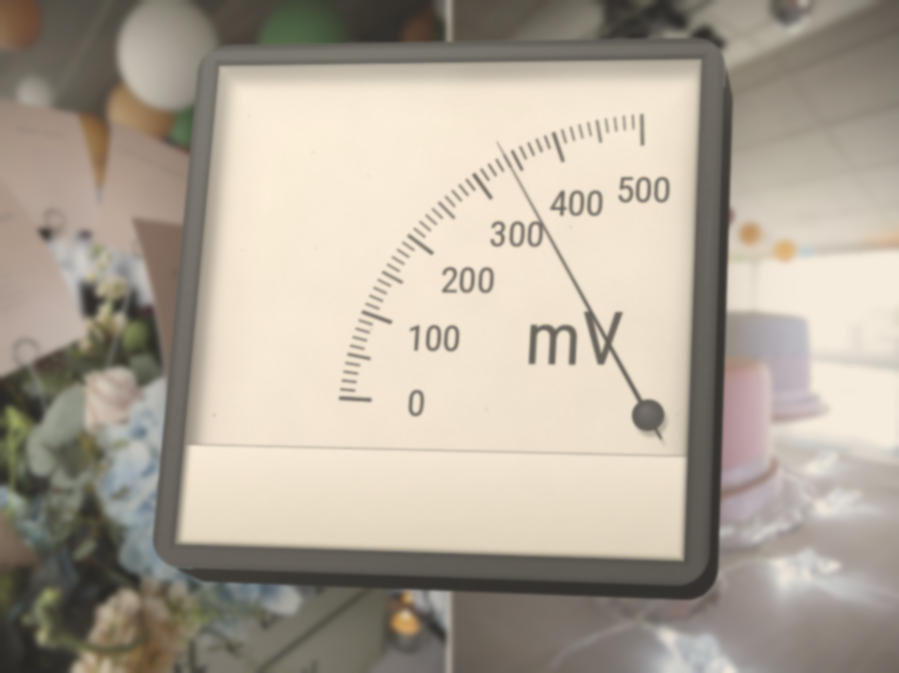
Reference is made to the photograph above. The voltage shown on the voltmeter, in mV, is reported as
340 mV
